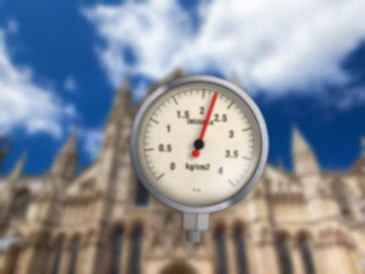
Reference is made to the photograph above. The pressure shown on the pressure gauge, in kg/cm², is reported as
2.2 kg/cm²
